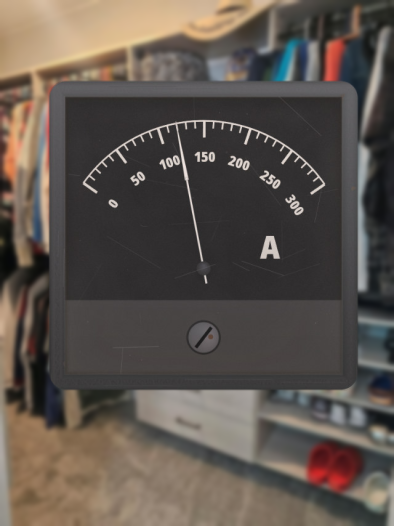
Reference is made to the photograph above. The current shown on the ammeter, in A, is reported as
120 A
